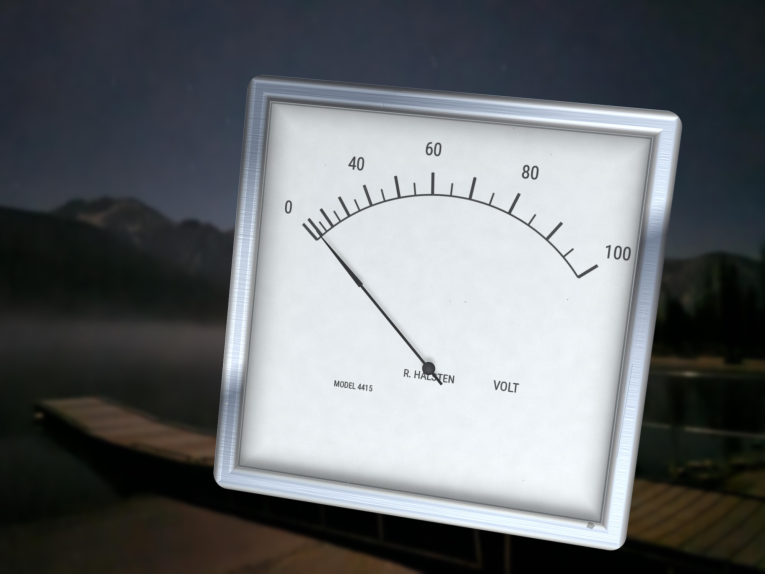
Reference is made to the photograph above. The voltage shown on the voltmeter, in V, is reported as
10 V
